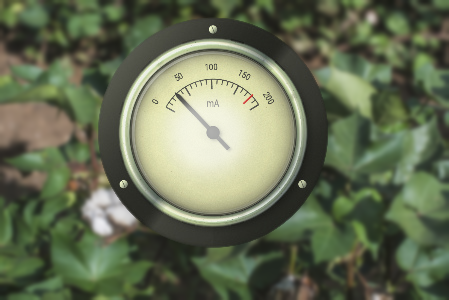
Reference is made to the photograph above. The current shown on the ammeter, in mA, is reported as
30 mA
